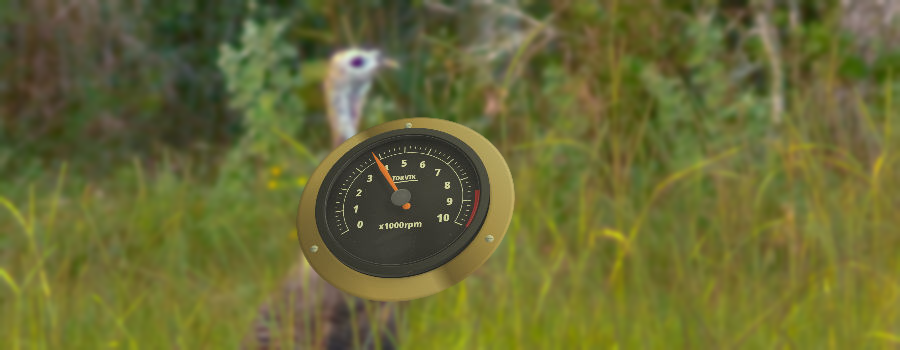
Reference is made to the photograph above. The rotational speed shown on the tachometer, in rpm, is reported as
3800 rpm
